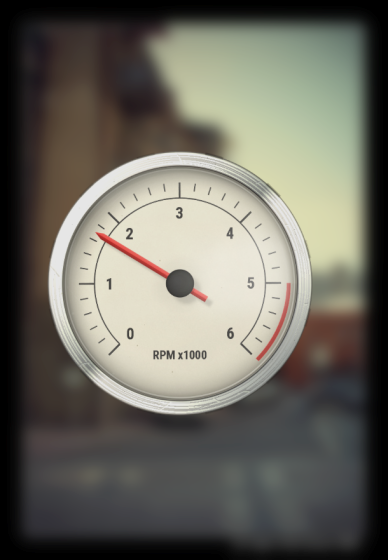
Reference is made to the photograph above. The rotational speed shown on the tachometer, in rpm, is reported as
1700 rpm
